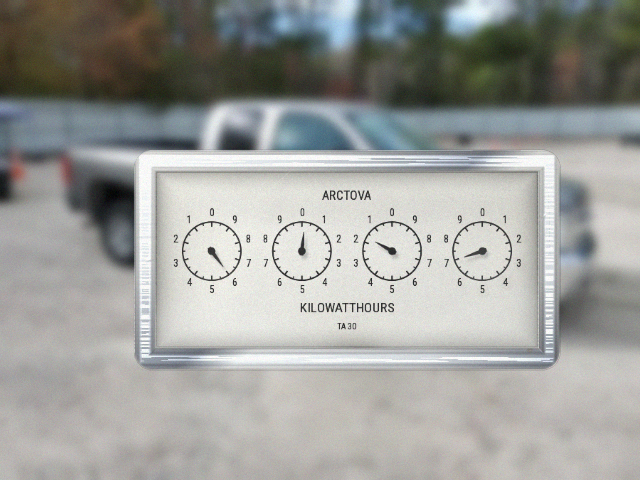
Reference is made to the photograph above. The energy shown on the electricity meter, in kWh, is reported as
6017 kWh
